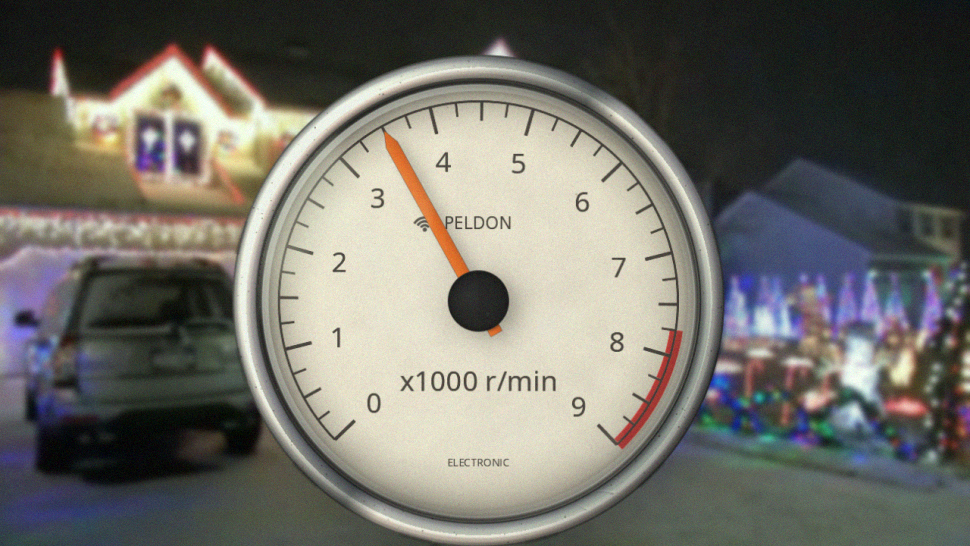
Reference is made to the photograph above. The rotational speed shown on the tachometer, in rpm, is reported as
3500 rpm
